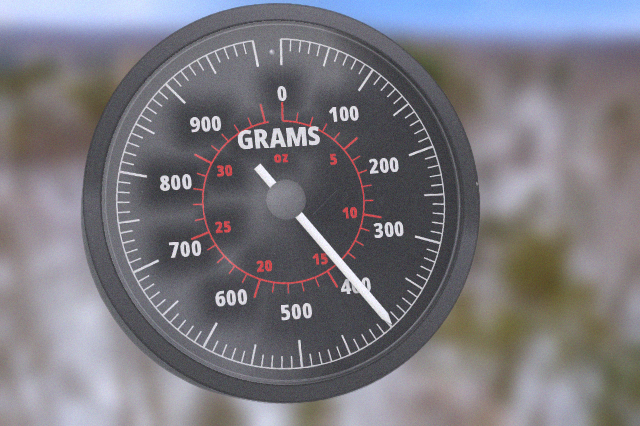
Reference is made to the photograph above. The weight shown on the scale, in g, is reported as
400 g
